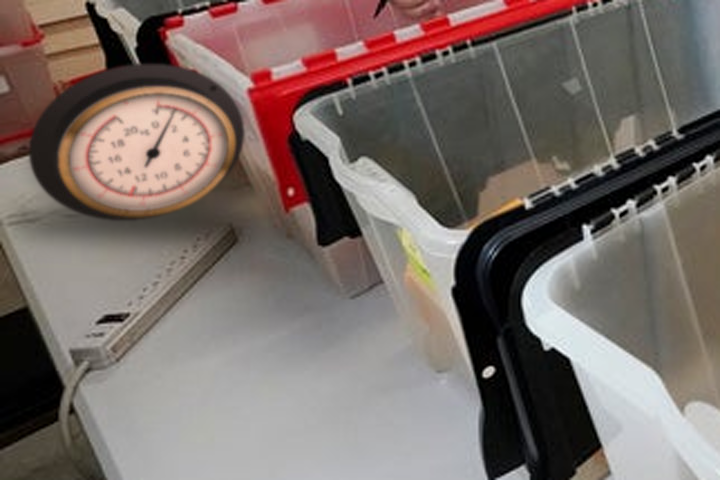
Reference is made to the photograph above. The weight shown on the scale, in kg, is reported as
1 kg
